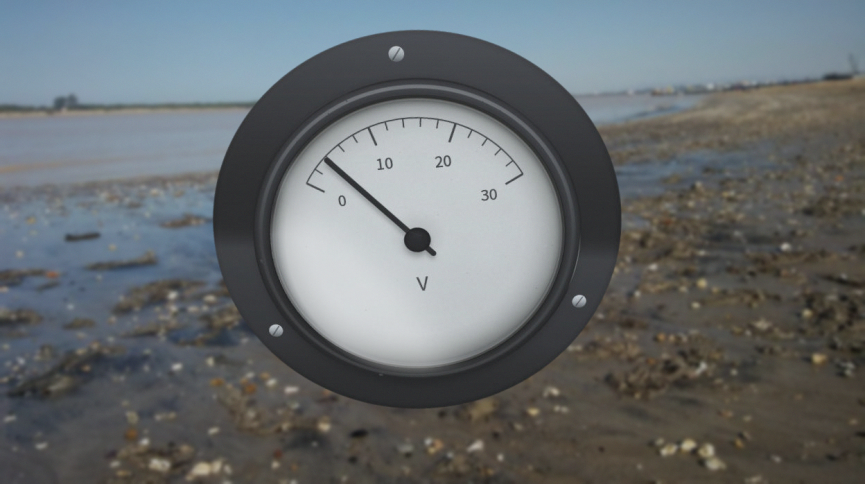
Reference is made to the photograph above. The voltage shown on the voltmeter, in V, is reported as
4 V
